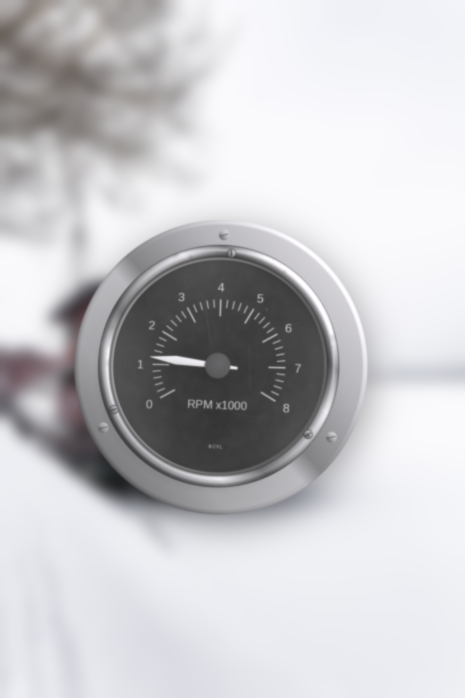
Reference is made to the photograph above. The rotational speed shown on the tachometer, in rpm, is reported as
1200 rpm
